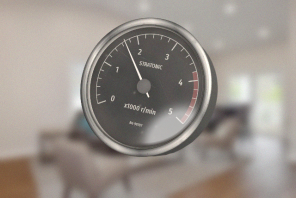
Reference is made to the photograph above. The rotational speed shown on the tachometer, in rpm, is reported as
1700 rpm
